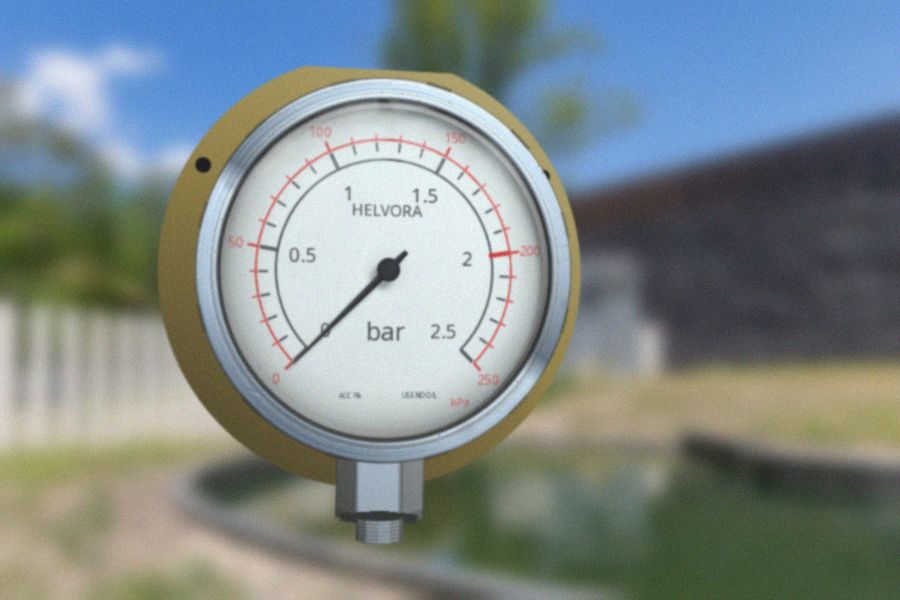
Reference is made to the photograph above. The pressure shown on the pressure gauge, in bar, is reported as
0 bar
